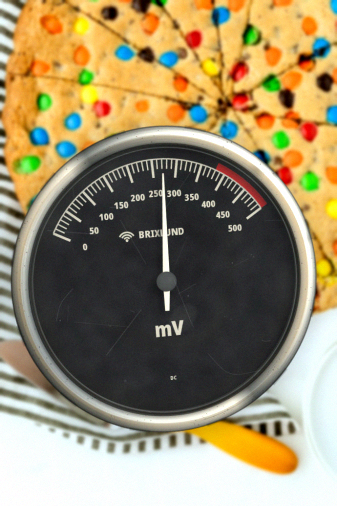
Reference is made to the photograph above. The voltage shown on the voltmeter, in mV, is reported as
270 mV
